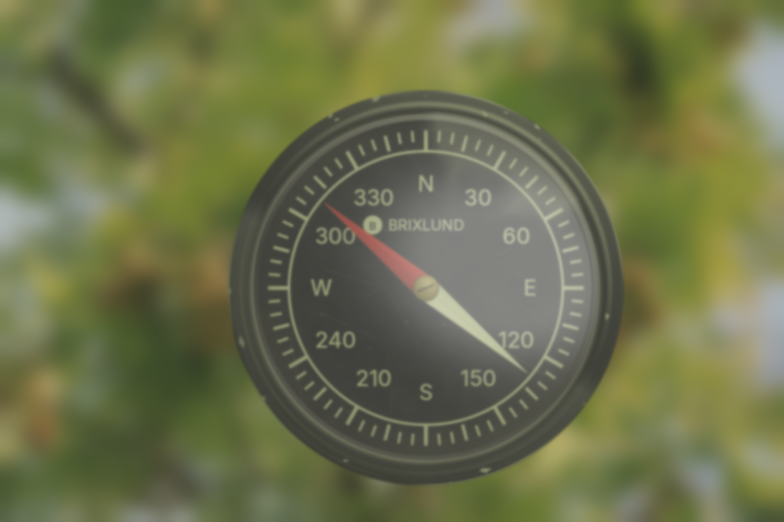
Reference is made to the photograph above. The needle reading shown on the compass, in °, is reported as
310 °
